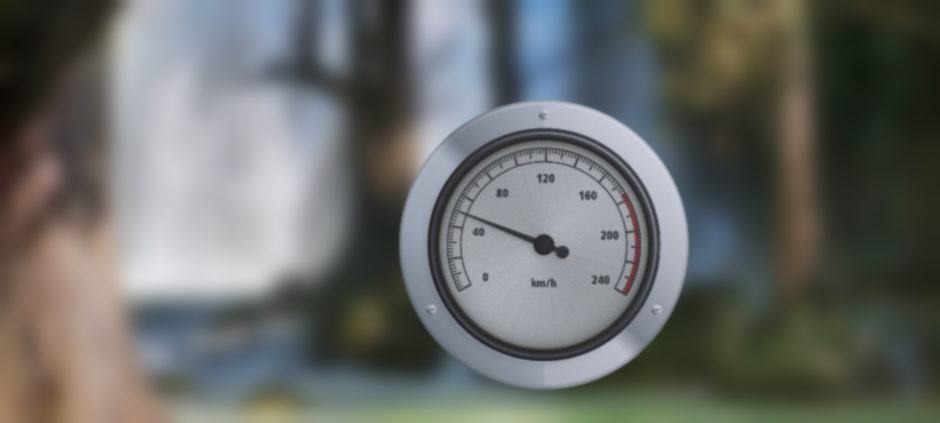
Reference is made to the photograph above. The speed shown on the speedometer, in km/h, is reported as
50 km/h
